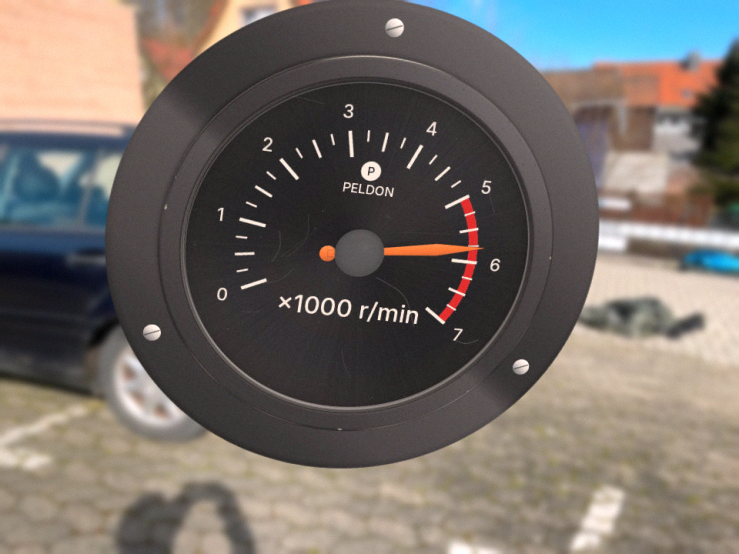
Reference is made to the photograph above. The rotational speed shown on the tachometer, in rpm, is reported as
5750 rpm
